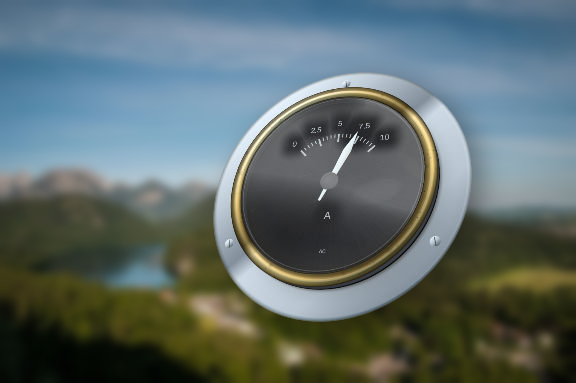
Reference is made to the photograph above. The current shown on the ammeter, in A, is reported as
7.5 A
